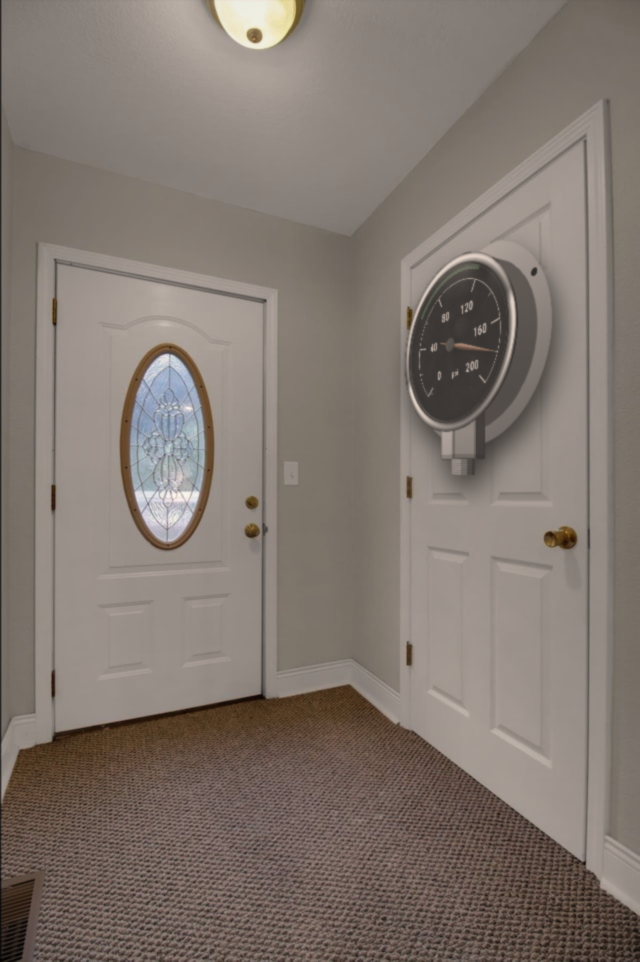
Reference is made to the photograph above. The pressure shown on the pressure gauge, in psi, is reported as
180 psi
